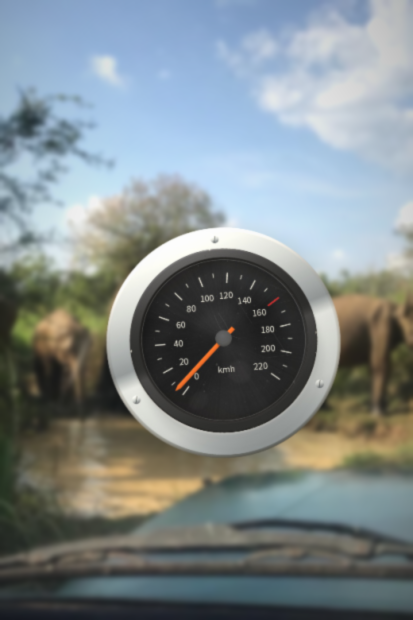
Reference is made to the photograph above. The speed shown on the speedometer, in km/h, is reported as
5 km/h
